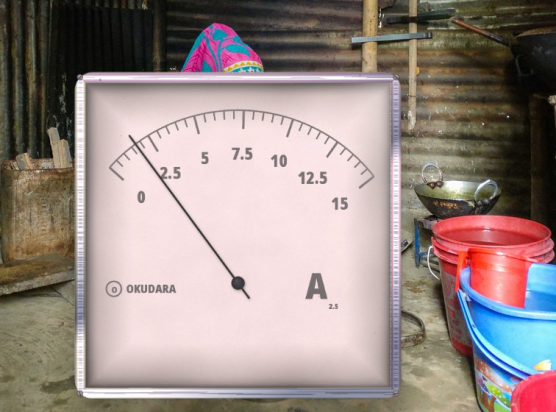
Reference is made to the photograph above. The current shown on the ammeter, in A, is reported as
1.75 A
